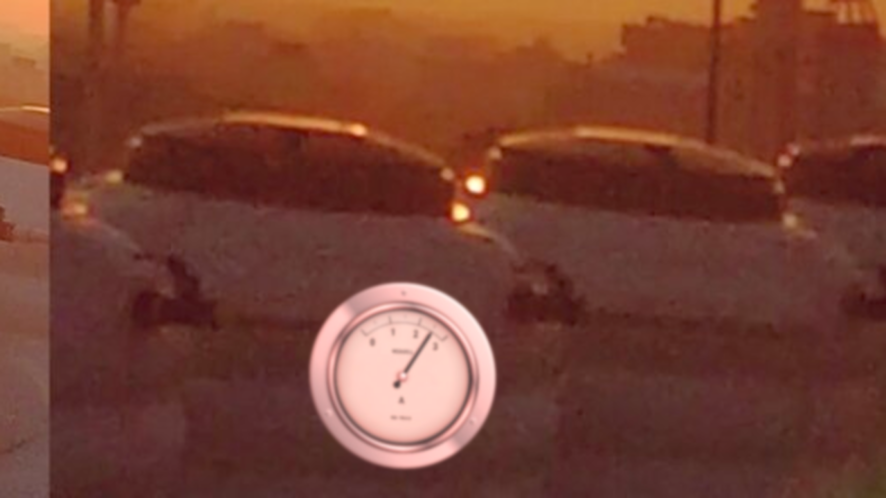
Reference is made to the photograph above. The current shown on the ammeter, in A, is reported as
2.5 A
